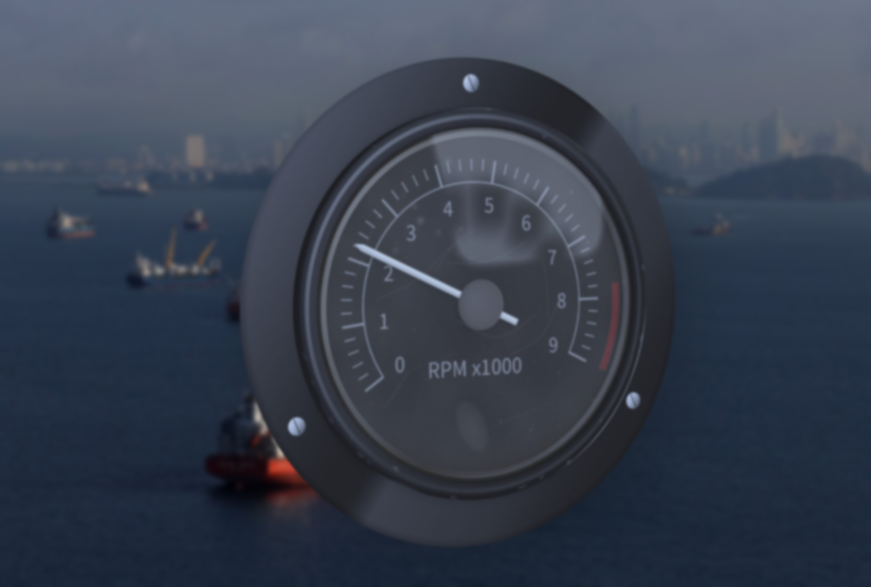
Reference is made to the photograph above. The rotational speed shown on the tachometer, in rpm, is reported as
2200 rpm
